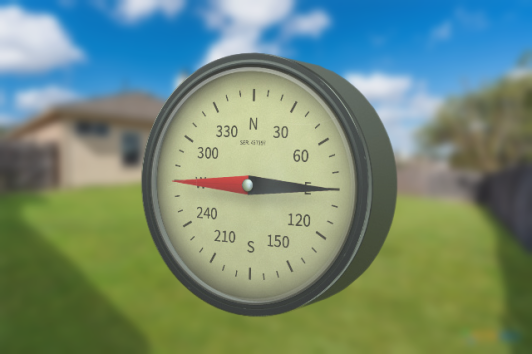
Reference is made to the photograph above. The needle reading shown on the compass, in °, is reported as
270 °
